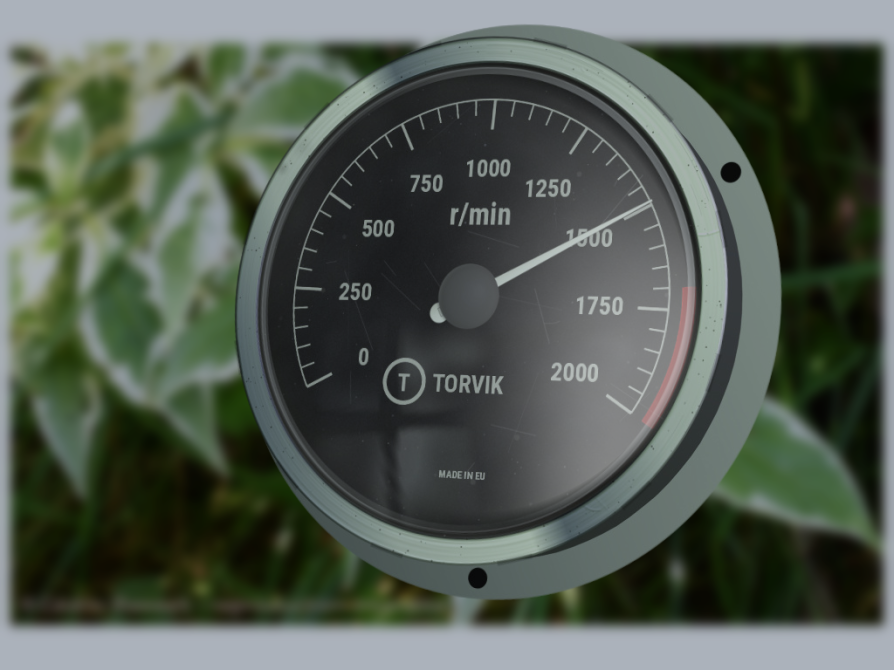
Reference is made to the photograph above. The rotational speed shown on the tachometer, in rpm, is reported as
1500 rpm
